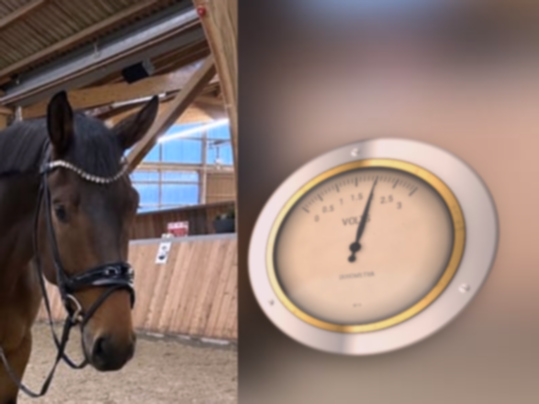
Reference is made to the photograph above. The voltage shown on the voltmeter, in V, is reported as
2 V
